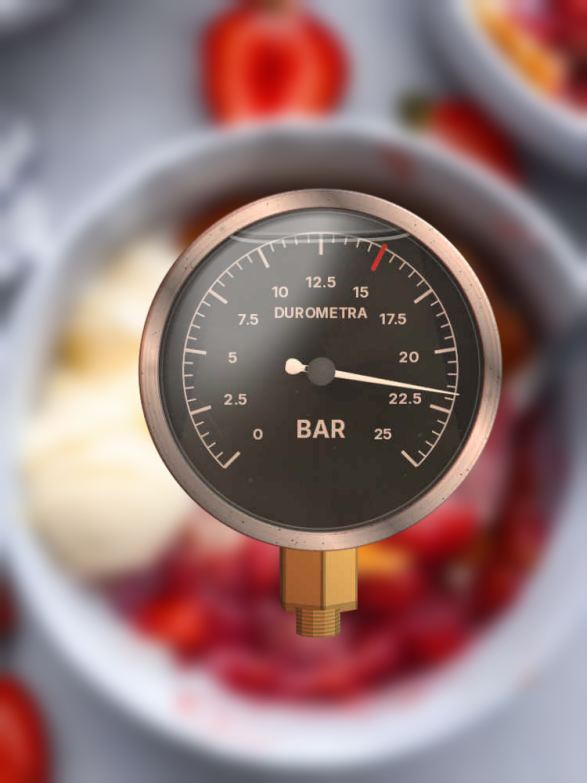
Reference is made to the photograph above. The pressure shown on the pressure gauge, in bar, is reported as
21.75 bar
